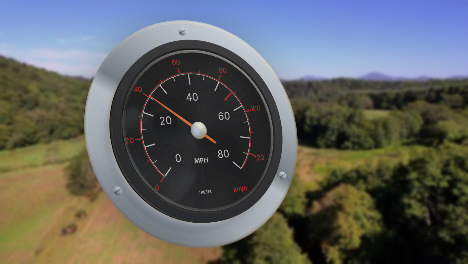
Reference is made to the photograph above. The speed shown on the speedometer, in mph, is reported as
25 mph
